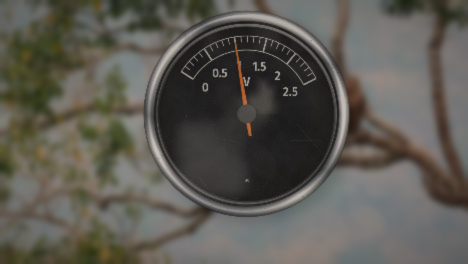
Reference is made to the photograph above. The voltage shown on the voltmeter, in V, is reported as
1 V
